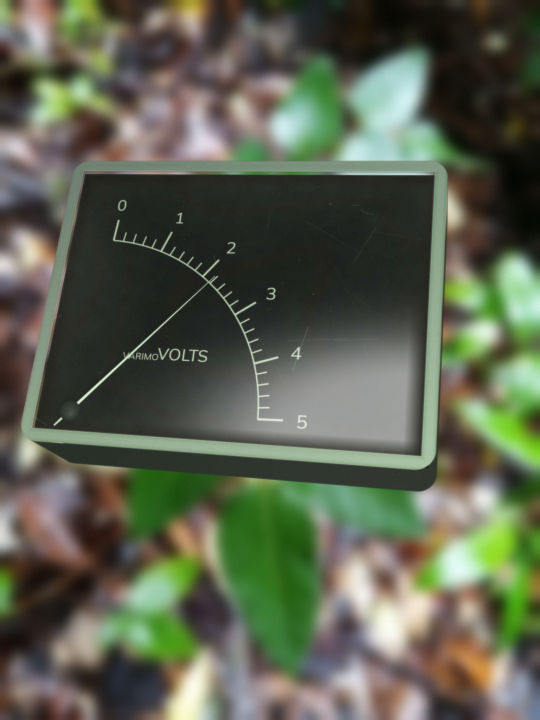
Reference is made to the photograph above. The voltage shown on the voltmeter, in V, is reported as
2.2 V
